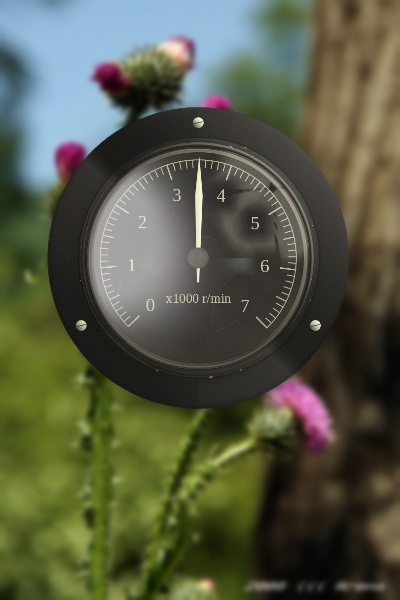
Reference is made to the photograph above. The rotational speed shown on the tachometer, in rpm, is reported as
3500 rpm
